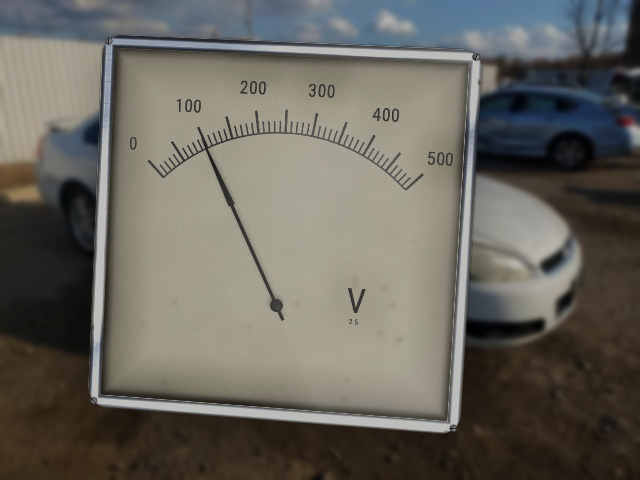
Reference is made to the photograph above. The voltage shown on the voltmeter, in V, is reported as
100 V
